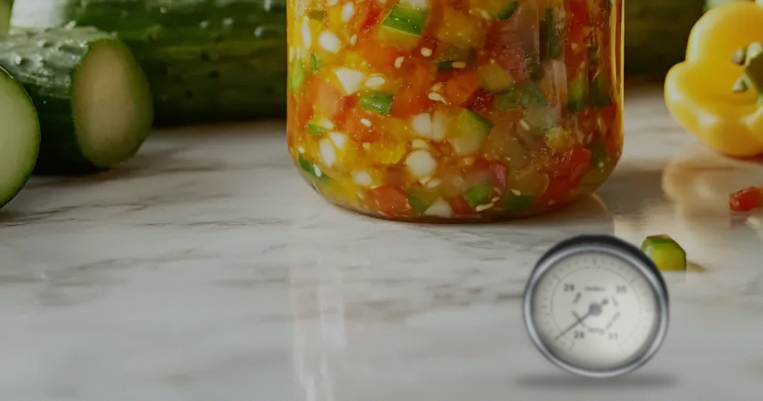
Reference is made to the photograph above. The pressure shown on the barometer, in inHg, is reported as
28.2 inHg
